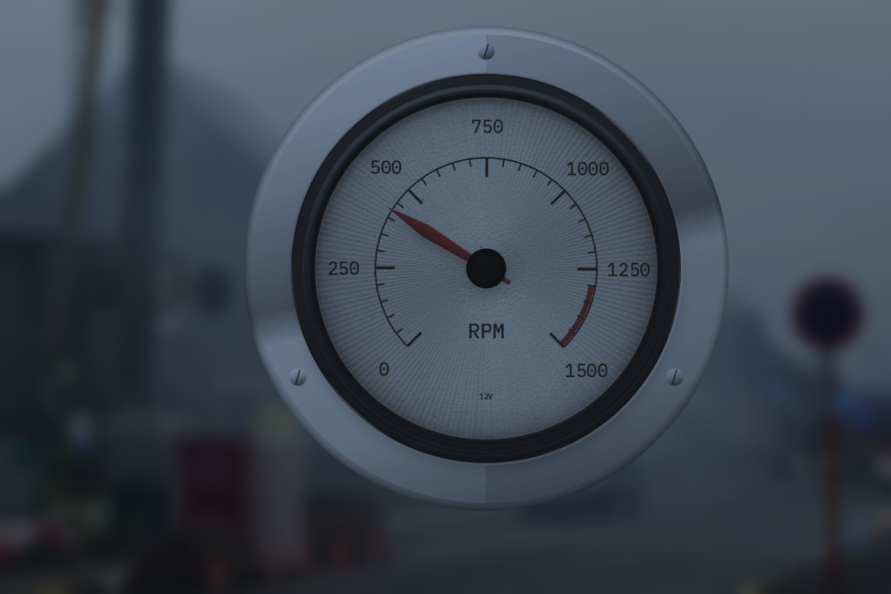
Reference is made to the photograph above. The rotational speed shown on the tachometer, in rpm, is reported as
425 rpm
